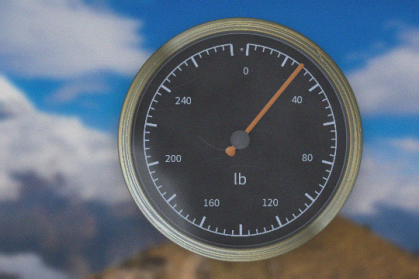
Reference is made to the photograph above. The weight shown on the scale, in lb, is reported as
28 lb
